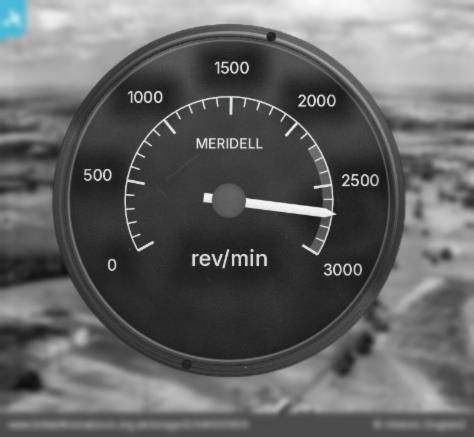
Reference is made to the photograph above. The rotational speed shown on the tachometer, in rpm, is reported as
2700 rpm
